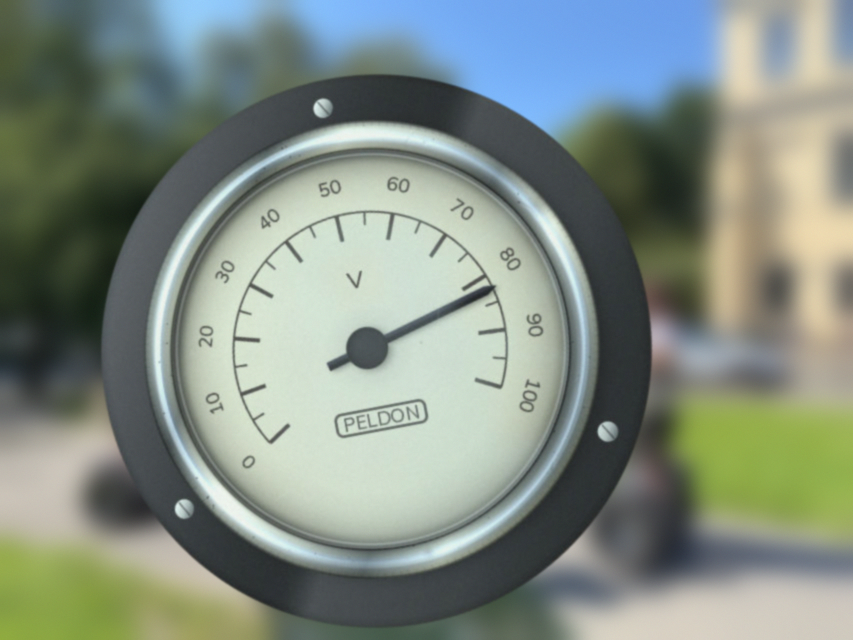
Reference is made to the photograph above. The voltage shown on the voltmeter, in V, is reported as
82.5 V
